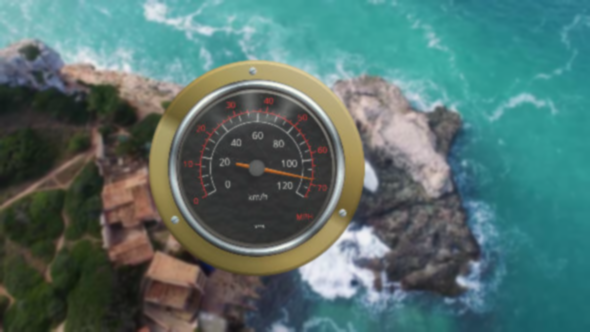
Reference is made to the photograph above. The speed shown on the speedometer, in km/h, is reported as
110 km/h
